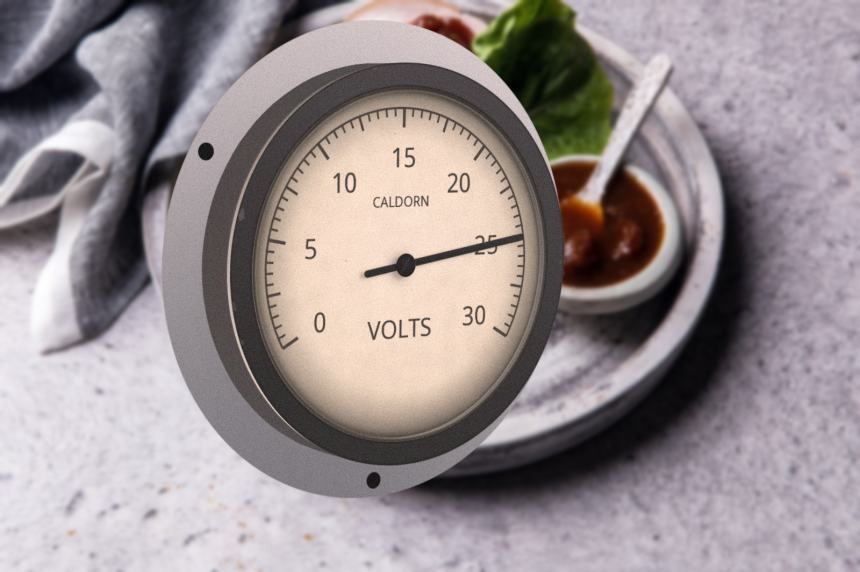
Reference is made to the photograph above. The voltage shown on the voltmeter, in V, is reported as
25 V
